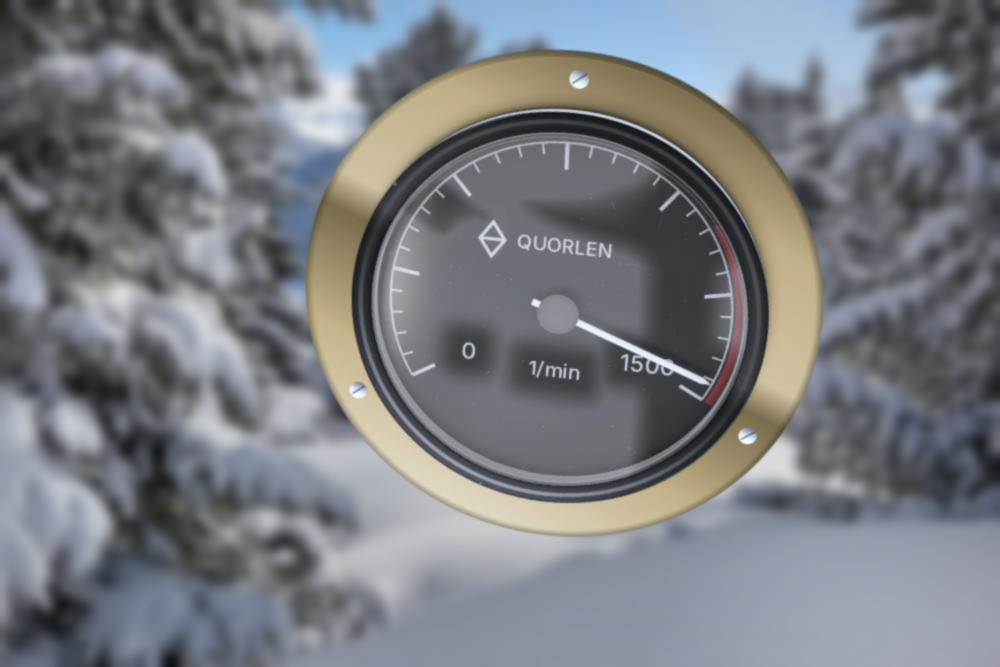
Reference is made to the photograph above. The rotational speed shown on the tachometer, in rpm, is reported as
1450 rpm
